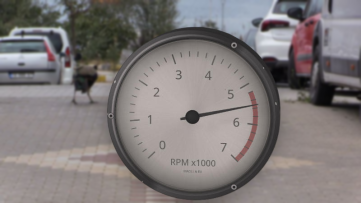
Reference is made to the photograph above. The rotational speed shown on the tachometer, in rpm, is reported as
5500 rpm
